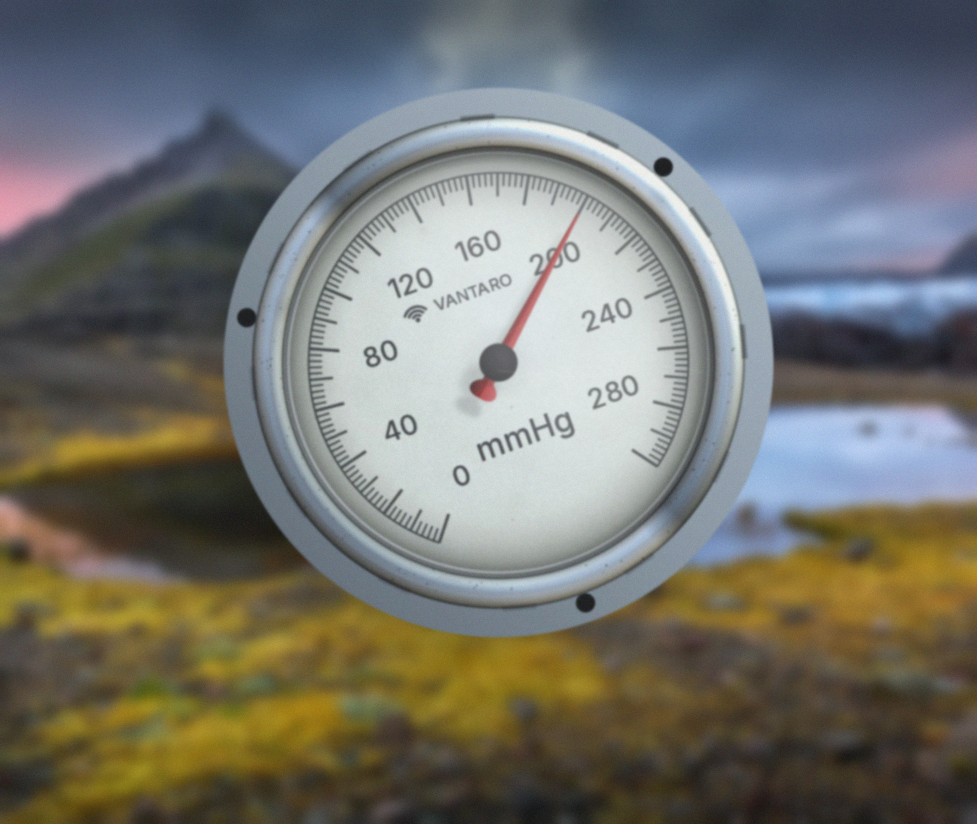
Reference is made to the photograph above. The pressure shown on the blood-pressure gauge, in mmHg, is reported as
200 mmHg
